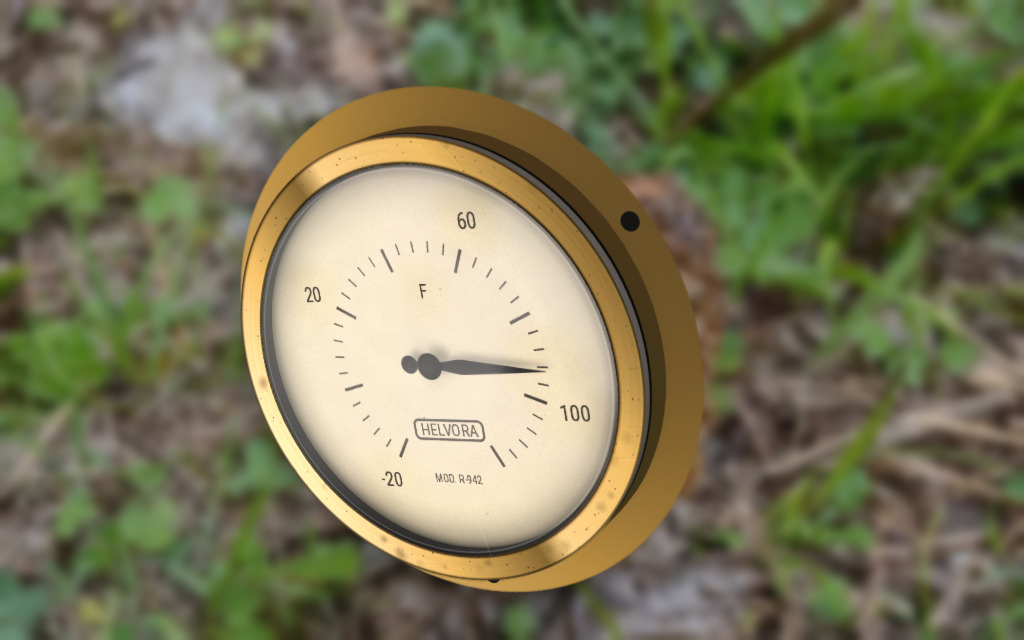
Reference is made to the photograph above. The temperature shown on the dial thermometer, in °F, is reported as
92 °F
